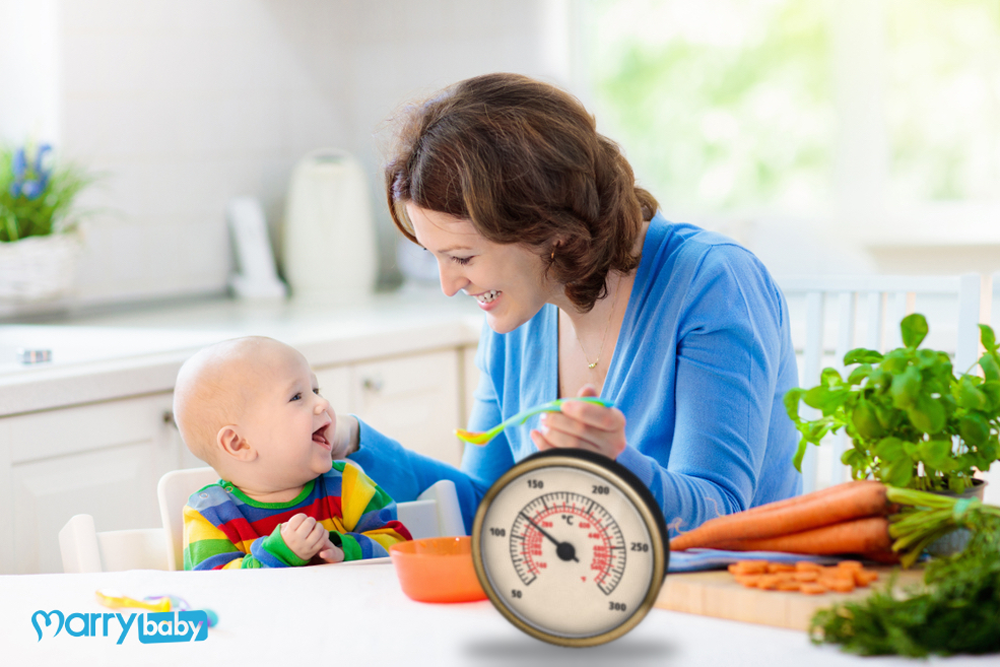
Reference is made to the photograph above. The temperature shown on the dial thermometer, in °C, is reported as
125 °C
